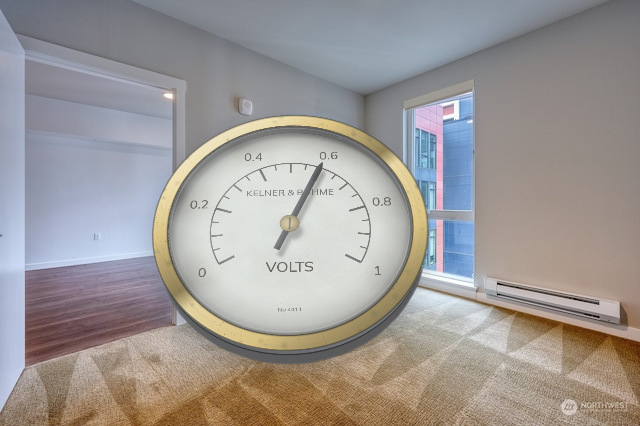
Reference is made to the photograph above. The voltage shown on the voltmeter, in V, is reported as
0.6 V
